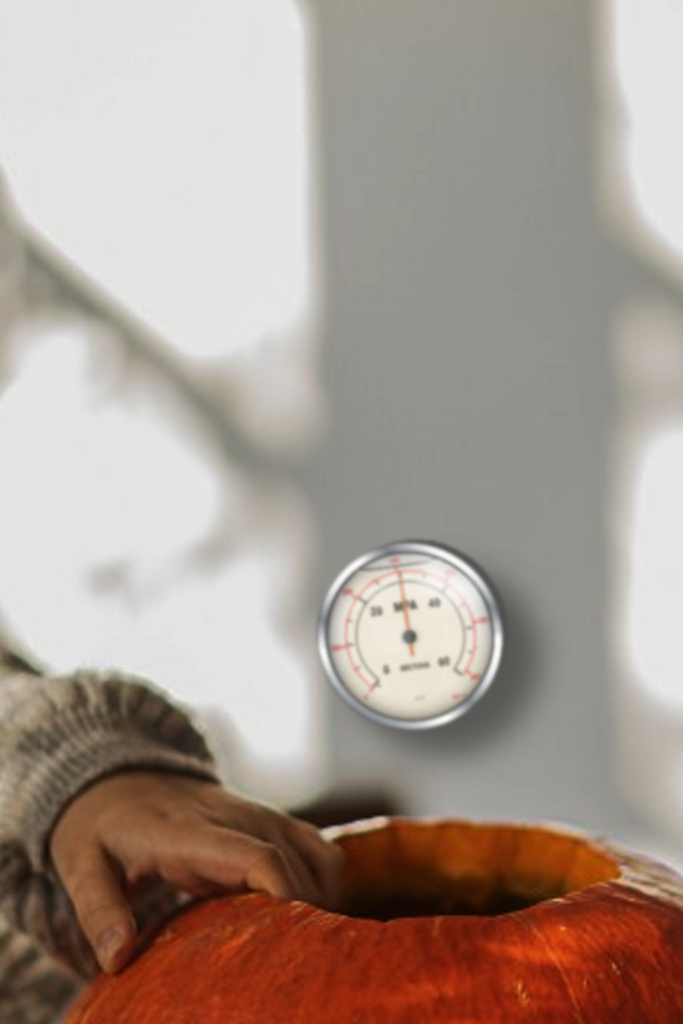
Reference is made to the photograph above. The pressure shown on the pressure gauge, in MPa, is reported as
30 MPa
